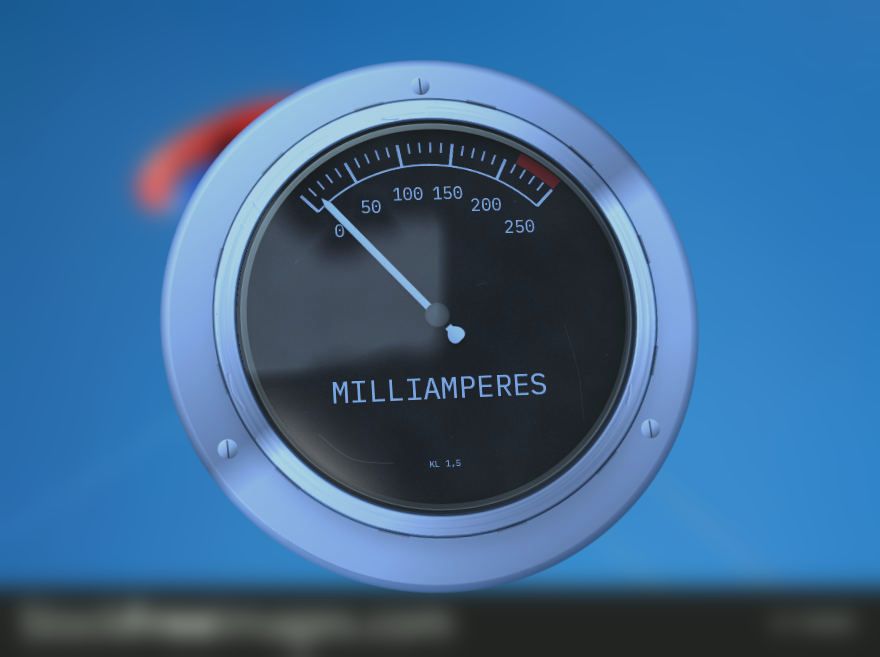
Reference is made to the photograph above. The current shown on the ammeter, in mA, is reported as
10 mA
